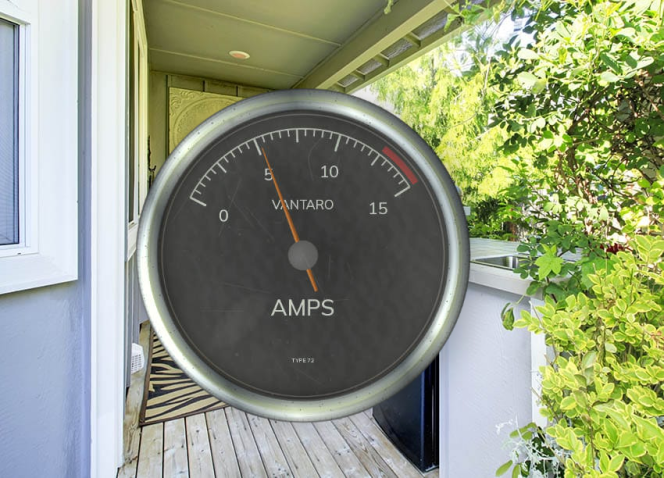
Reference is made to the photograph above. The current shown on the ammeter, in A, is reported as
5.25 A
